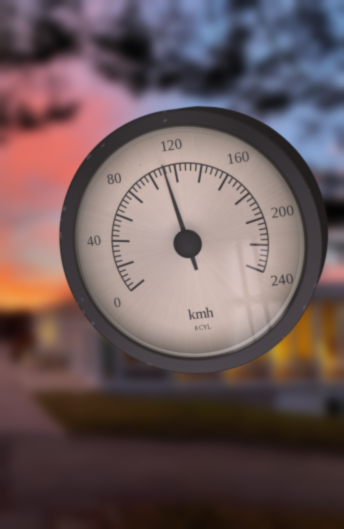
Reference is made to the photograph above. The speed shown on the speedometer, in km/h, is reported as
112 km/h
